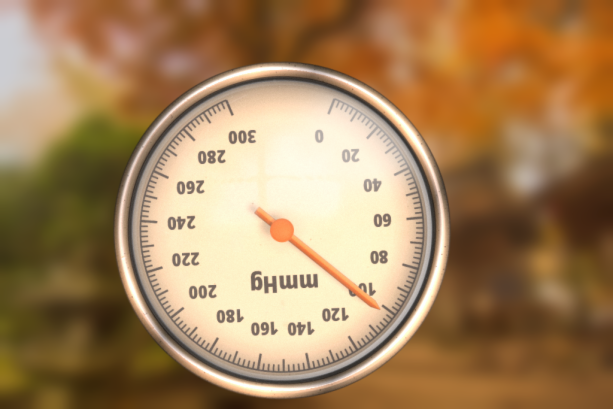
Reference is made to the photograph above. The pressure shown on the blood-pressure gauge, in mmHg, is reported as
102 mmHg
